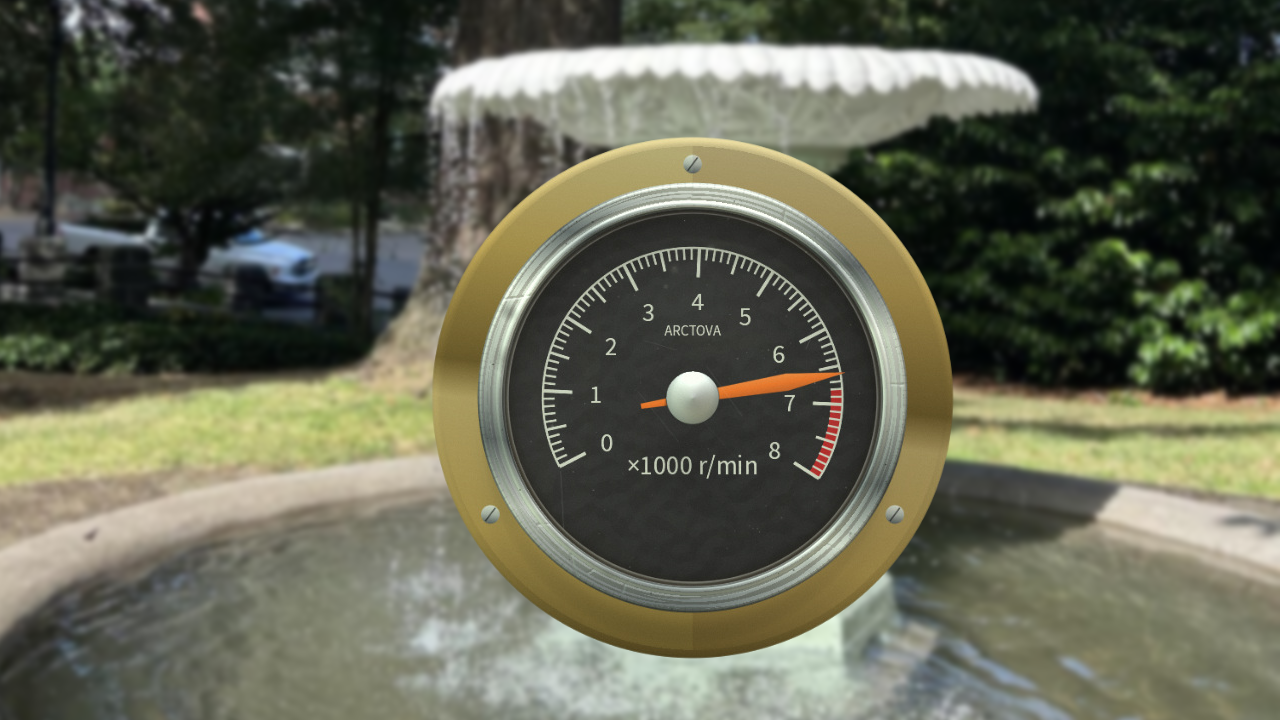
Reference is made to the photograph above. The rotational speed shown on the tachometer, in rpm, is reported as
6600 rpm
